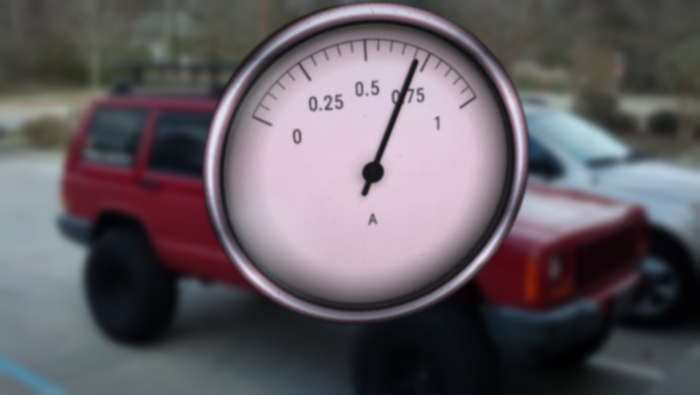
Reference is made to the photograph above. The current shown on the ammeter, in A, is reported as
0.7 A
